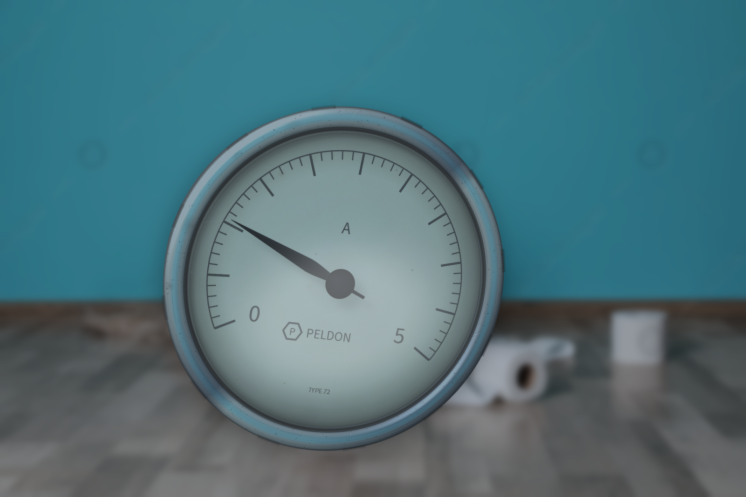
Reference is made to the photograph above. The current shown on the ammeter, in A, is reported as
1.05 A
